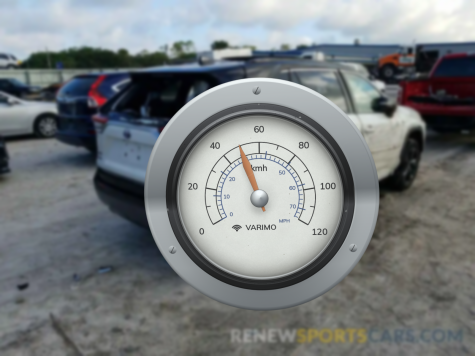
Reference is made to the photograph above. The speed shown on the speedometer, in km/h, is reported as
50 km/h
